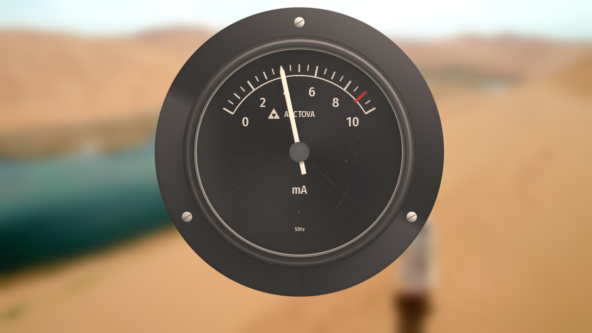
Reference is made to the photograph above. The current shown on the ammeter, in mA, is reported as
4 mA
